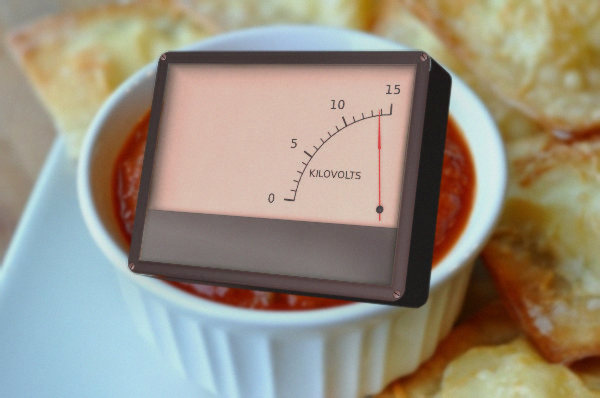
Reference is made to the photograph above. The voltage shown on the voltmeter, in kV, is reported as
14 kV
